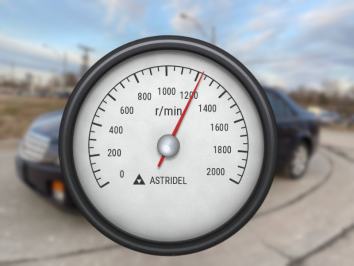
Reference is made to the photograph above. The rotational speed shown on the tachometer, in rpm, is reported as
1225 rpm
